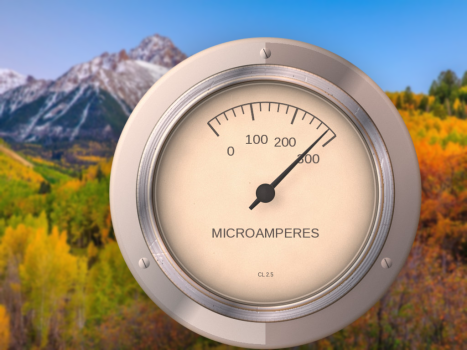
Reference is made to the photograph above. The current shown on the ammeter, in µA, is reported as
280 µA
